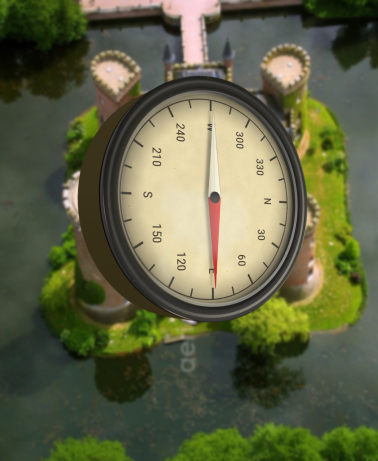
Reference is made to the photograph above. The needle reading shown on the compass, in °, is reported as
90 °
